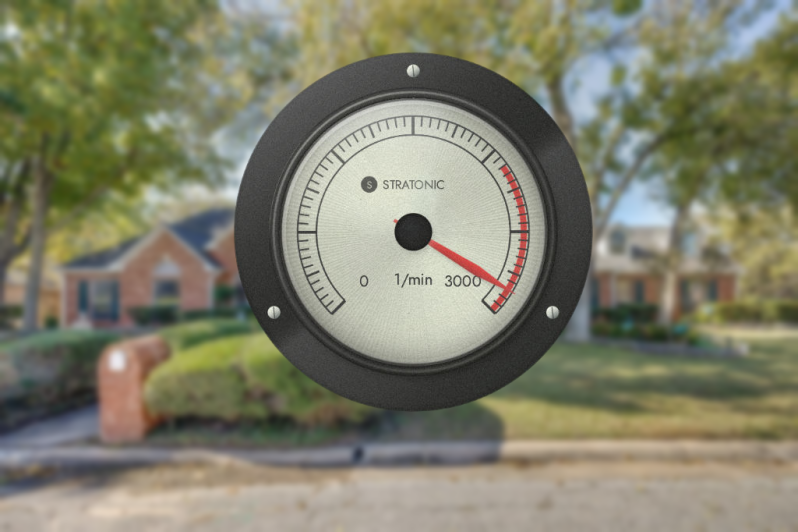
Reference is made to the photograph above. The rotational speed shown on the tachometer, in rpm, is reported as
2850 rpm
